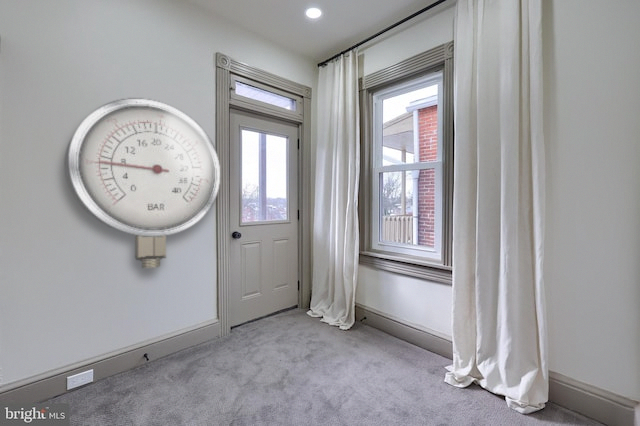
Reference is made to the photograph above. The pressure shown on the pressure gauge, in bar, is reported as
7 bar
